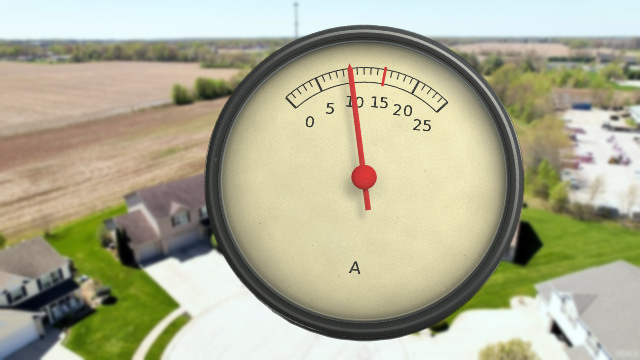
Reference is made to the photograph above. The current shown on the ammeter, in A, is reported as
10 A
